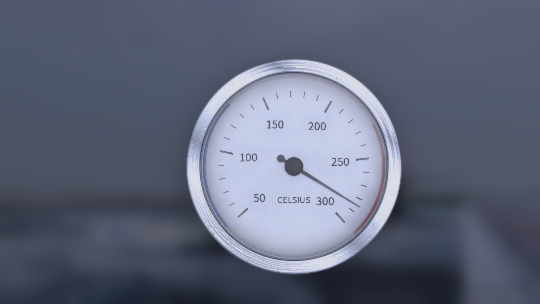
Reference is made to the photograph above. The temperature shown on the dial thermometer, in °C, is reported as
285 °C
